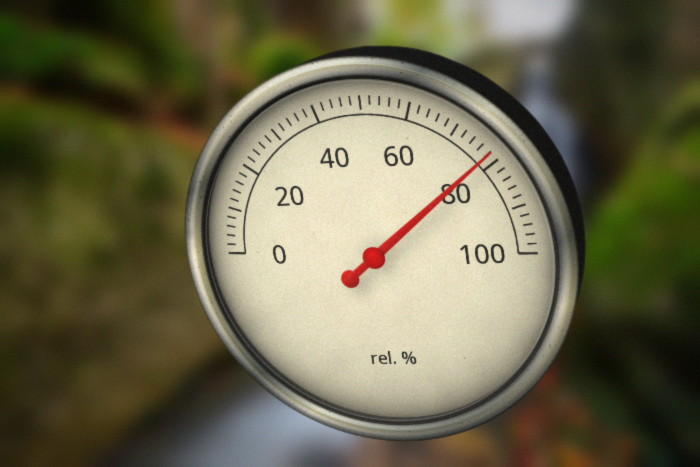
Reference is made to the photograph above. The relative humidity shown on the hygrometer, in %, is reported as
78 %
